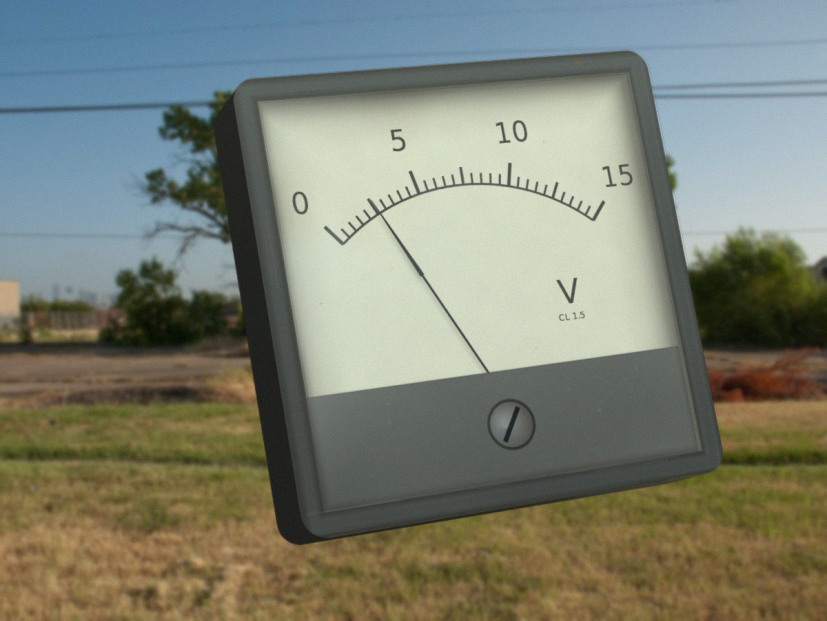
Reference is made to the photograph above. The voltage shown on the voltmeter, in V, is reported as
2.5 V
